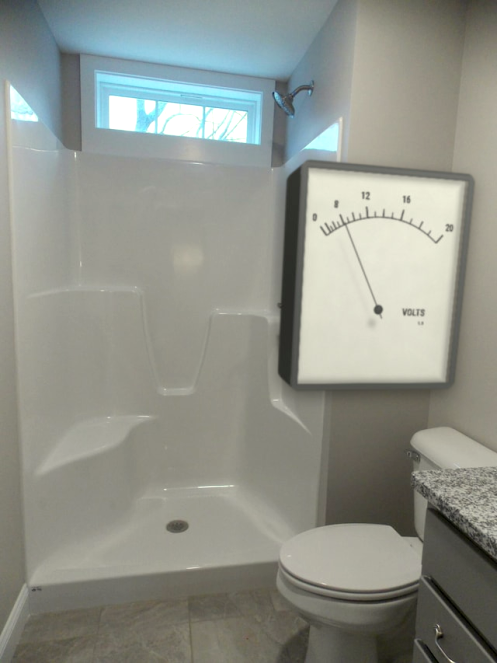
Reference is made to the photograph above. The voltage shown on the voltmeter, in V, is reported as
8 V
